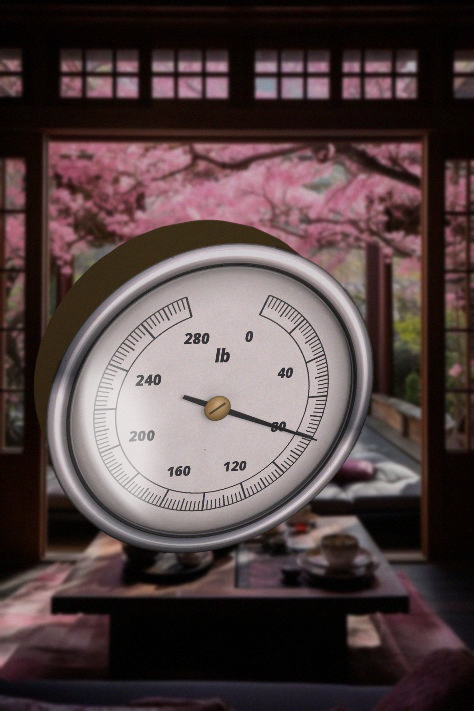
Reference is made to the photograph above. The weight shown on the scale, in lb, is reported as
80 lb
